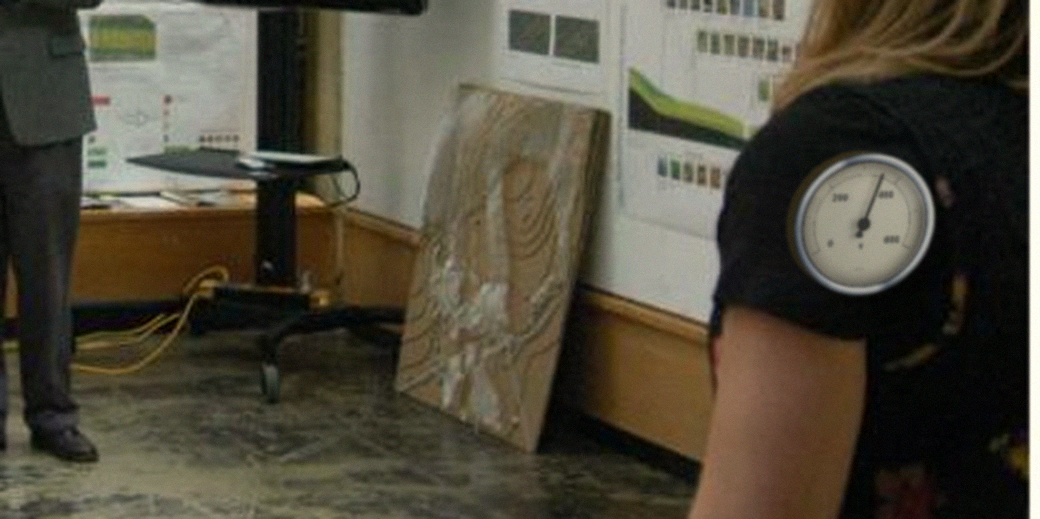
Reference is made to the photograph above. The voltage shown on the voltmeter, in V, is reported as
350 V
